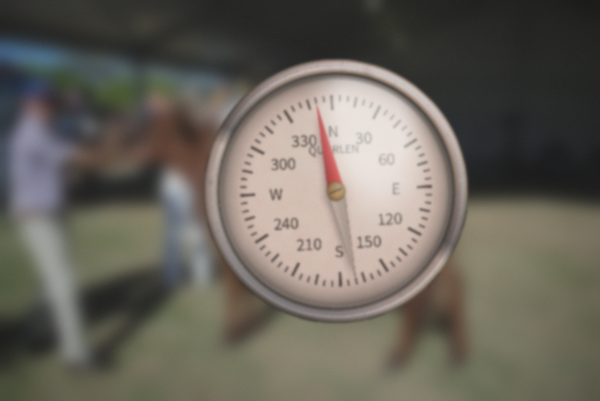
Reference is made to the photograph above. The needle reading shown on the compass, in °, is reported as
350 °
